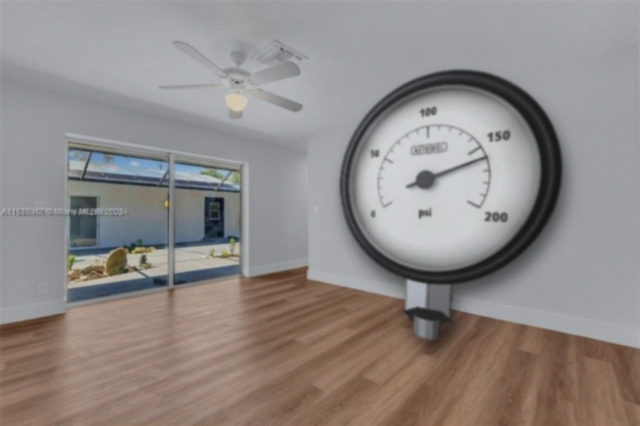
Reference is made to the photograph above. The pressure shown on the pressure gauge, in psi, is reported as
160 psi
